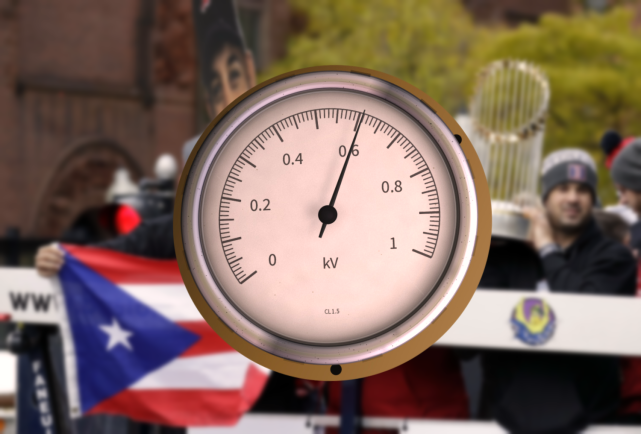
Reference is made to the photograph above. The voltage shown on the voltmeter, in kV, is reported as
0.61 kV
